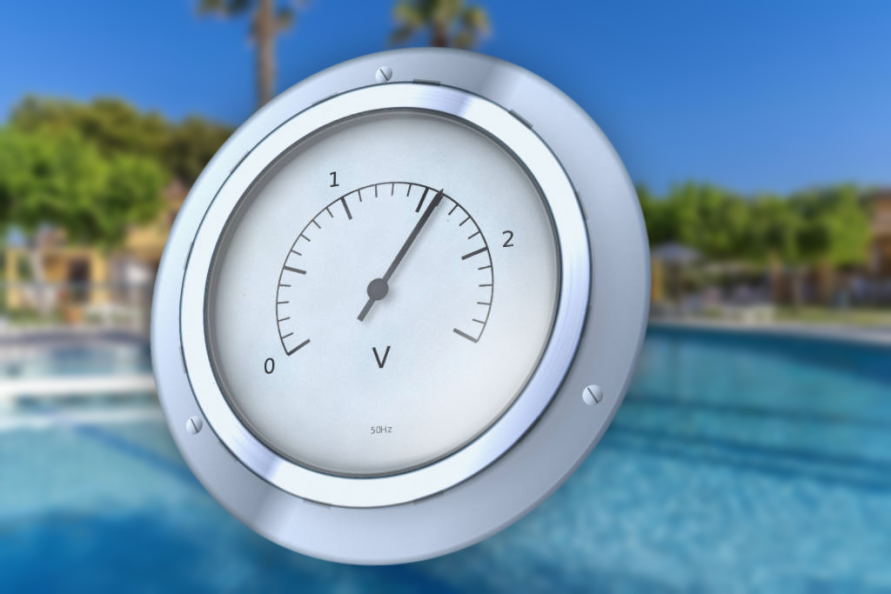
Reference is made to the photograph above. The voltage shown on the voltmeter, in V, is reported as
1.6 V
